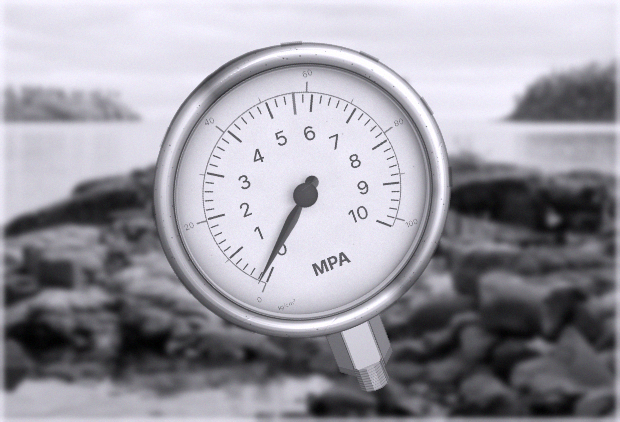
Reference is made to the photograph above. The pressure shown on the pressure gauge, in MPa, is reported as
0.2 MPa
